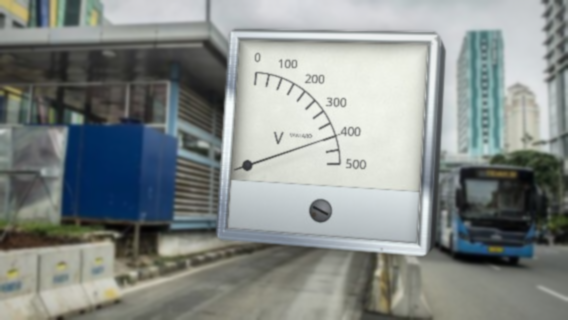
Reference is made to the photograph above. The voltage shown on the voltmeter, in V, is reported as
400 V
